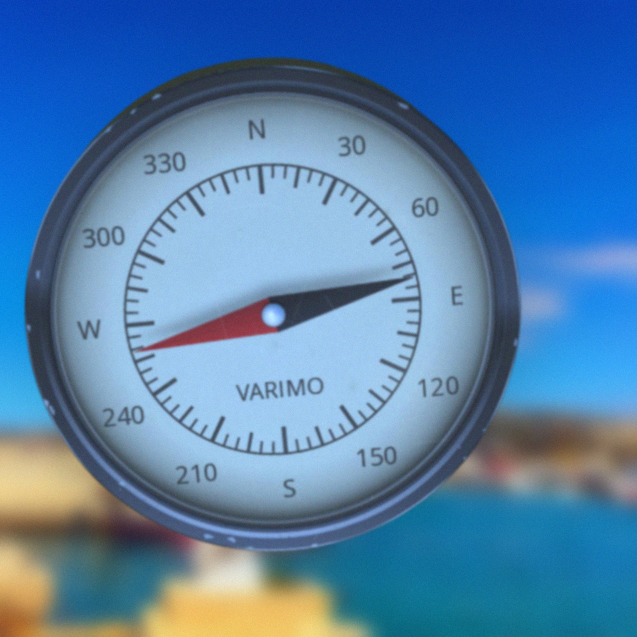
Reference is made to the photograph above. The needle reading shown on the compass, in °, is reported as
260 °
